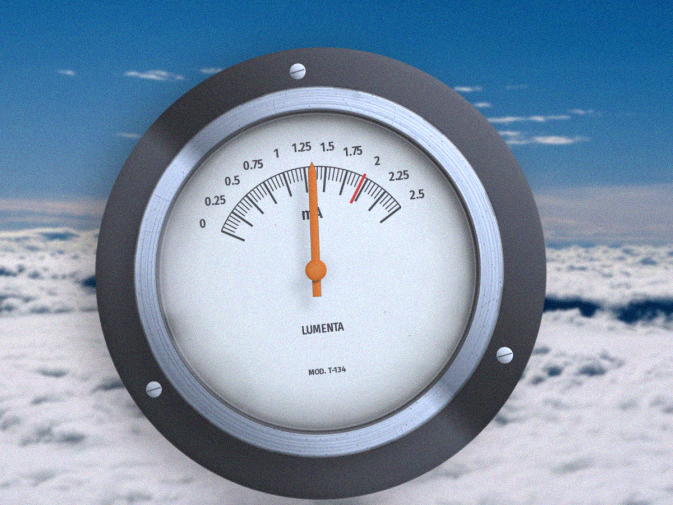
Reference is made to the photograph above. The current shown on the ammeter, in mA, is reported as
1.35 mA
